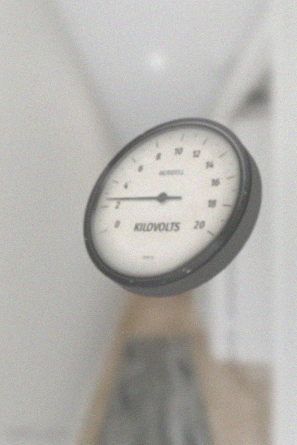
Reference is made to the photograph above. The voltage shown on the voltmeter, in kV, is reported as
2.5 kV
